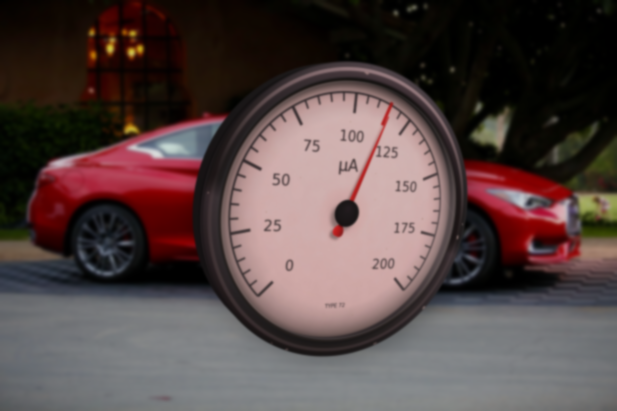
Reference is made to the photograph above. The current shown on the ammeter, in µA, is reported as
115 µA
